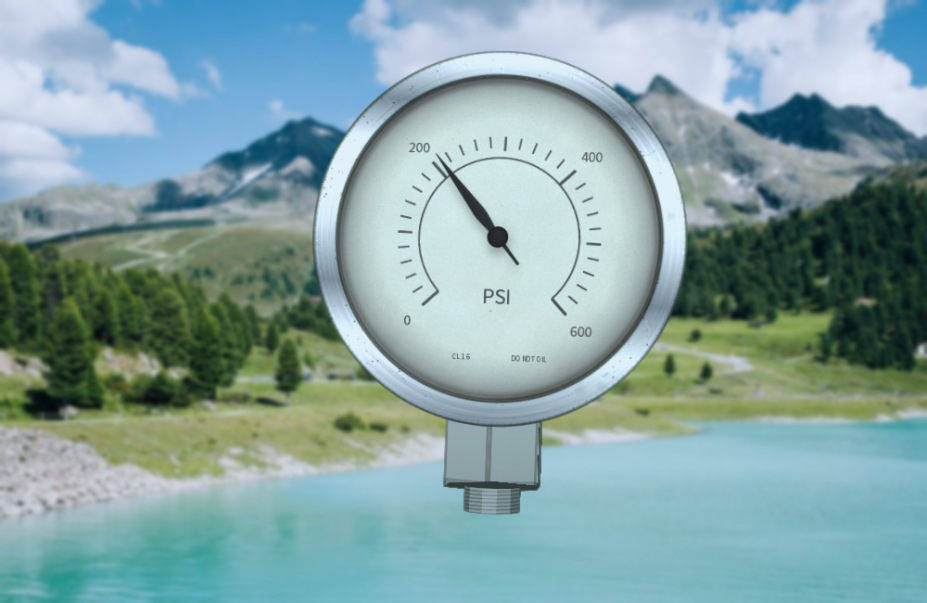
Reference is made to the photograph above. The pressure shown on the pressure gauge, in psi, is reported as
210 psi
